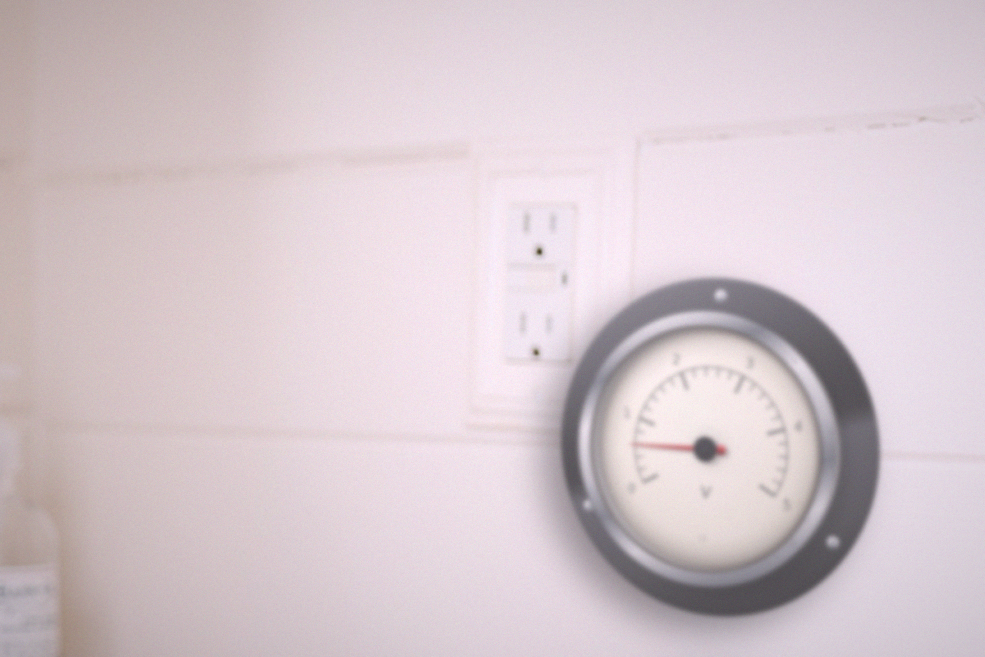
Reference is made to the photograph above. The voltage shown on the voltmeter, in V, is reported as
0.6 V
